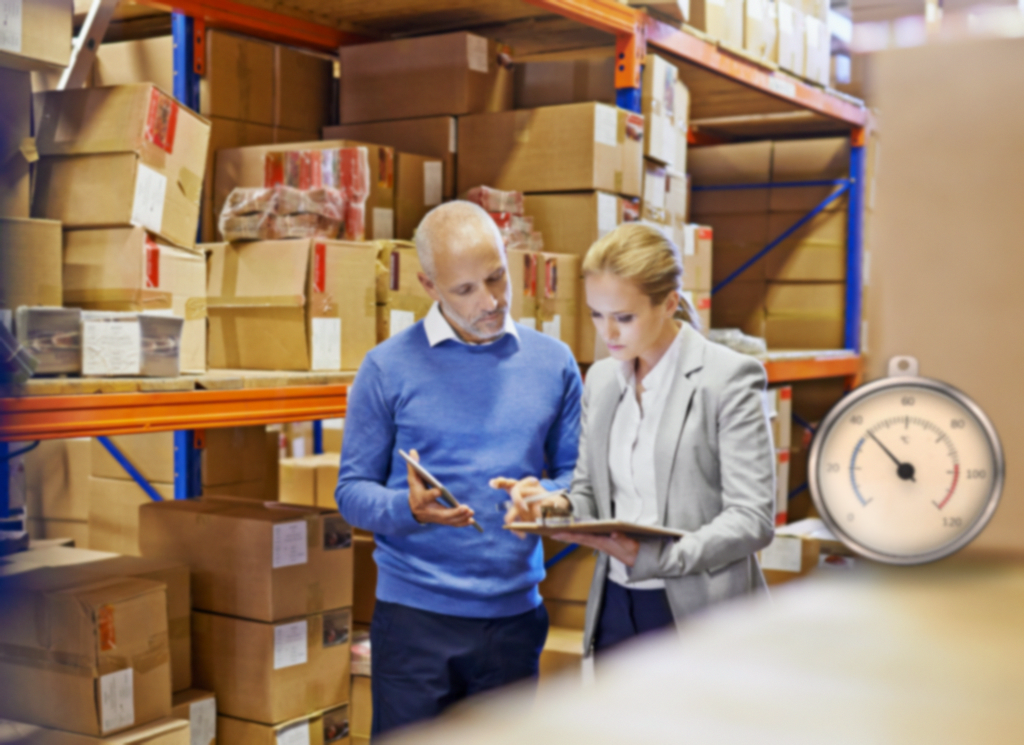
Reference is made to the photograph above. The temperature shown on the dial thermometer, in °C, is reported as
40 °C
